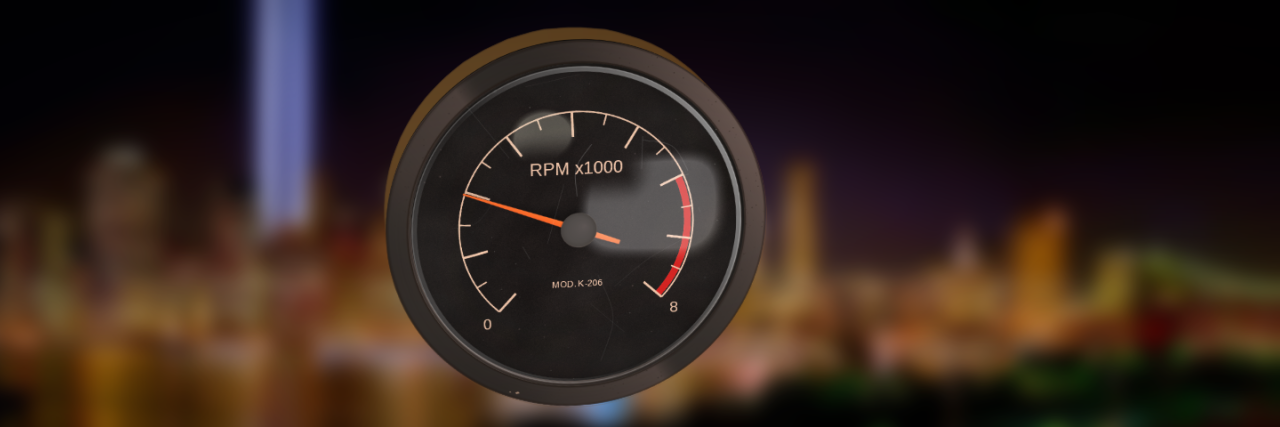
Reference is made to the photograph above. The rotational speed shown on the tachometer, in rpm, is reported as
2000 rpm
